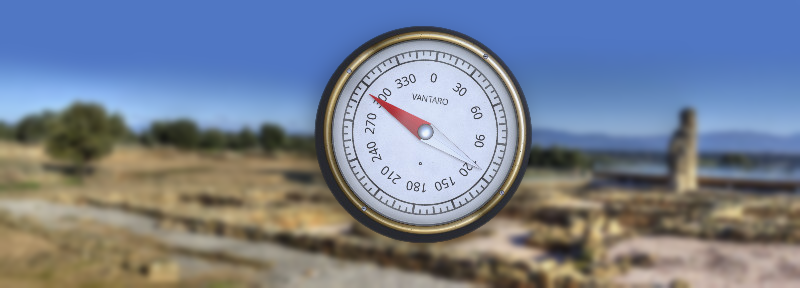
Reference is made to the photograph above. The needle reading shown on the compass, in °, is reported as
295 °
